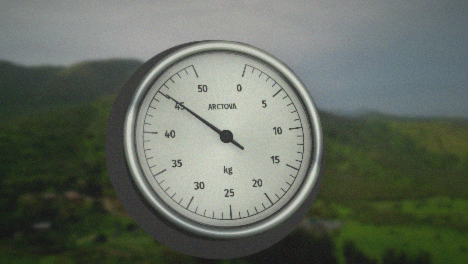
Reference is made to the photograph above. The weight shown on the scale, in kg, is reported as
45 kg
